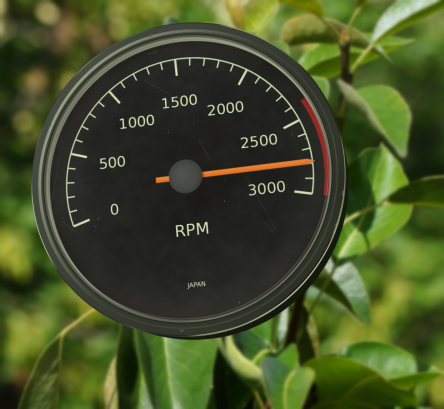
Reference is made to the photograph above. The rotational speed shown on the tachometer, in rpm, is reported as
2800 rpm
